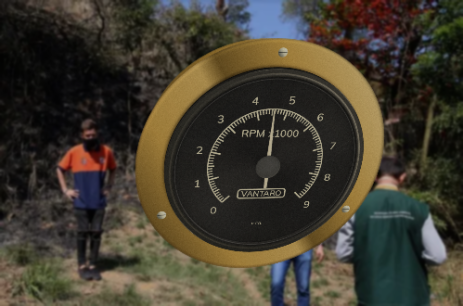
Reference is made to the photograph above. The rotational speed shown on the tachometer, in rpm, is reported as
4500 rpm
